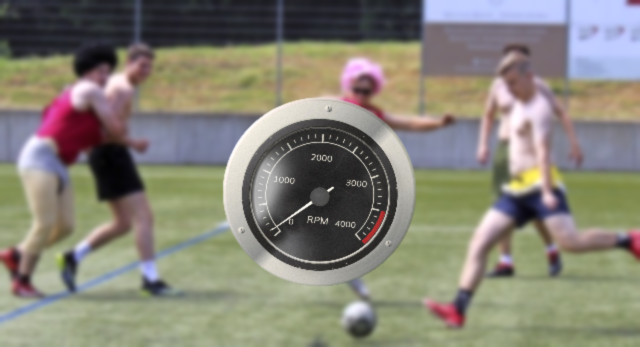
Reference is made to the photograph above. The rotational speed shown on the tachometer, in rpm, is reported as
100 rpm
